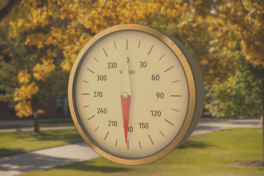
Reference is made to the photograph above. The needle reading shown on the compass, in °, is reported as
180 °
